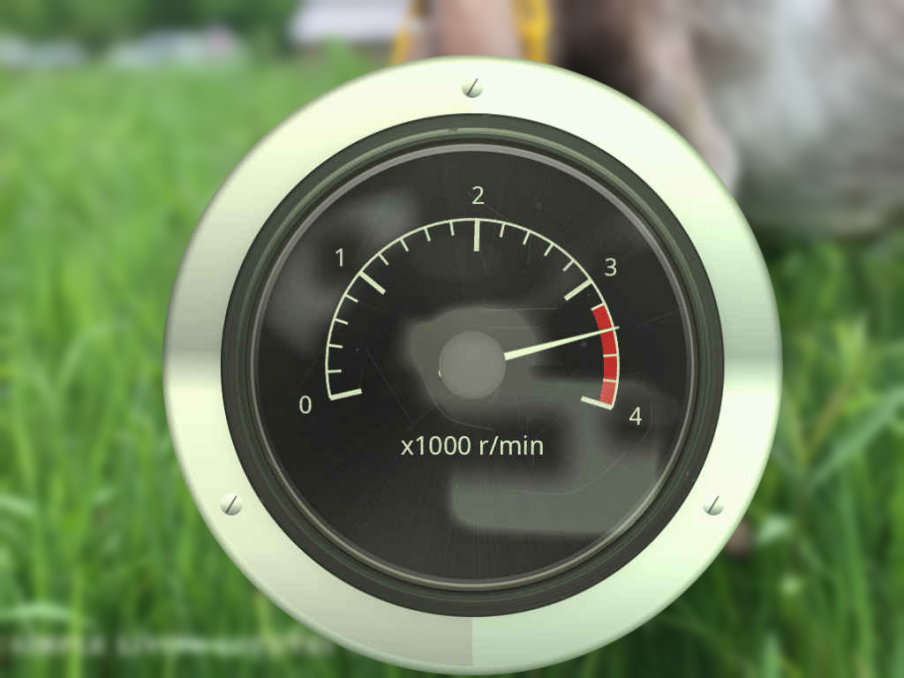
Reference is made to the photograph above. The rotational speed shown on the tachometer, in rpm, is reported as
3400 rpm
